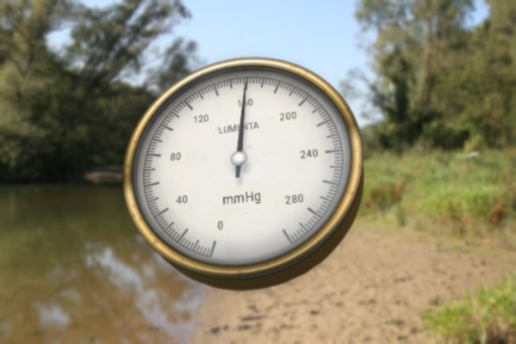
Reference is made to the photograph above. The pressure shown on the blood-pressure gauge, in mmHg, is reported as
160 mmHg
